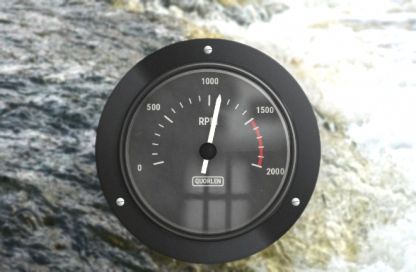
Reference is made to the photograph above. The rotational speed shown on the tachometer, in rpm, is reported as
1100 rpm
